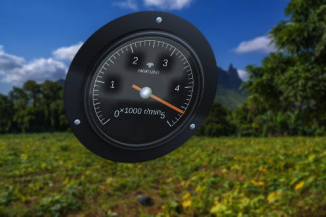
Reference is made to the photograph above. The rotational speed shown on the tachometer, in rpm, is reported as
4600 rpm
